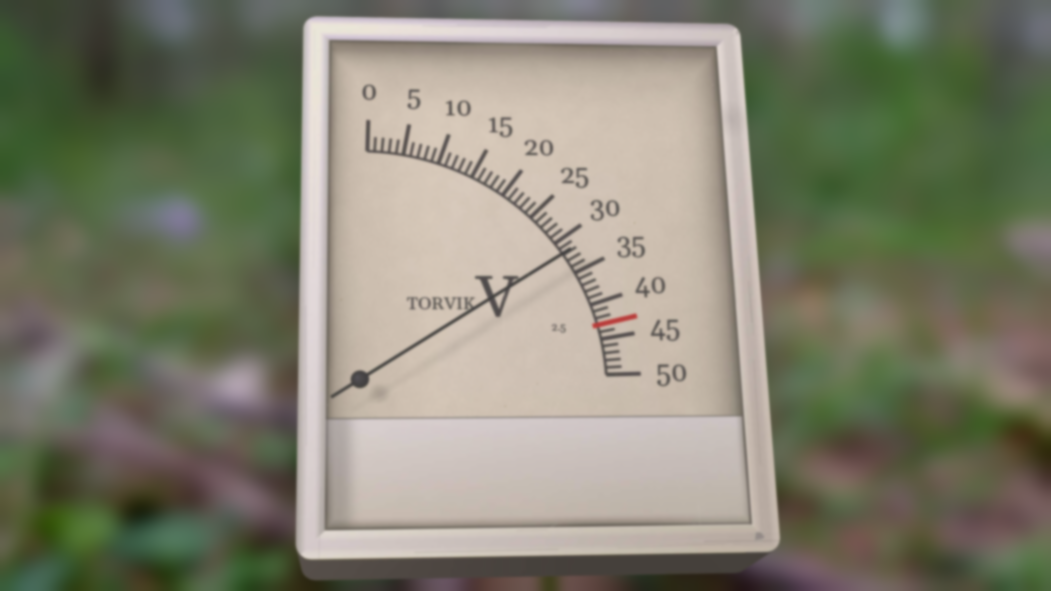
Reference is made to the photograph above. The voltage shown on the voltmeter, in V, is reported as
32 V
